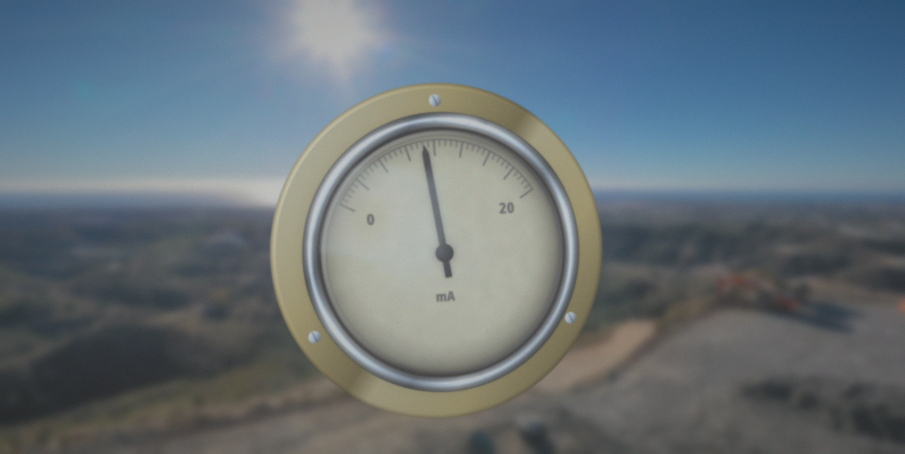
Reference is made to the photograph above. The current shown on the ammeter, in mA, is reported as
9 mA
